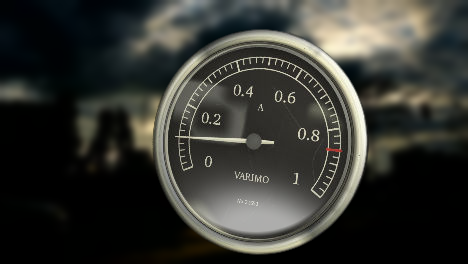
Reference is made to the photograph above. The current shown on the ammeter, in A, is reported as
0.1 A
